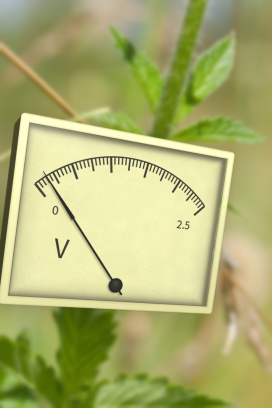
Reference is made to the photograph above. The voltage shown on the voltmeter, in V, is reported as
0.15 V
